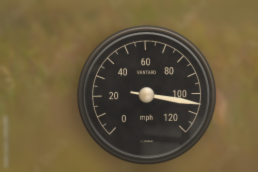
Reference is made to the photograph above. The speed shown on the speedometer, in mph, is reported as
105 mph
